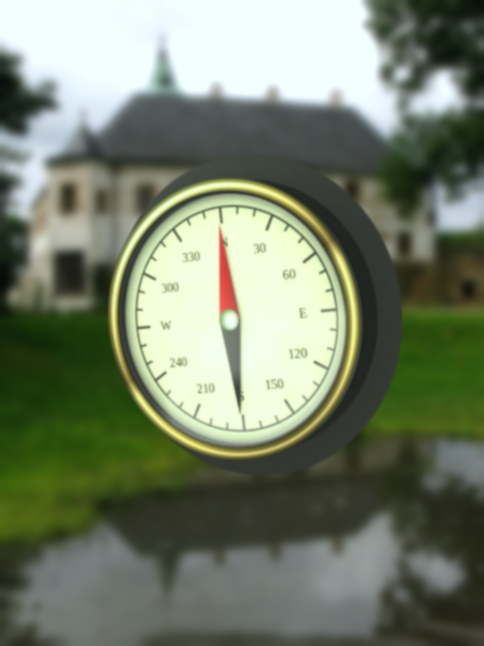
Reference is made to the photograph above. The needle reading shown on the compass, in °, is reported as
0 °
